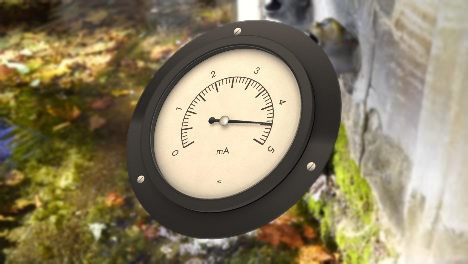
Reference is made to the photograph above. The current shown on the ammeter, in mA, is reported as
4.5 mA
